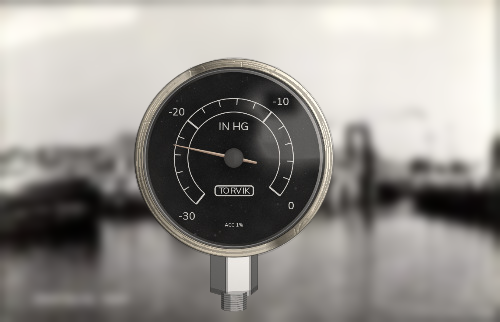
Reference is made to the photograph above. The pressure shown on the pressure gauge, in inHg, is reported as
-23 inHg
